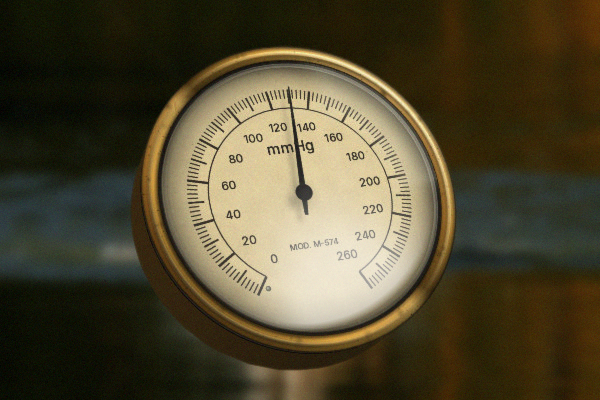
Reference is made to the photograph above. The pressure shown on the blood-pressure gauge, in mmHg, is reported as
130 mmHg
